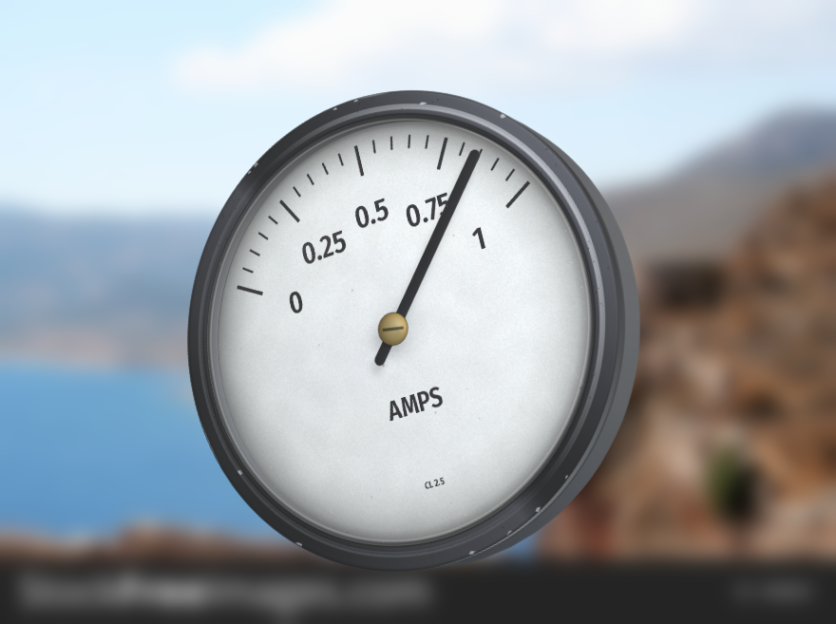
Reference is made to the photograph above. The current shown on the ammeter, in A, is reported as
0.85 A
